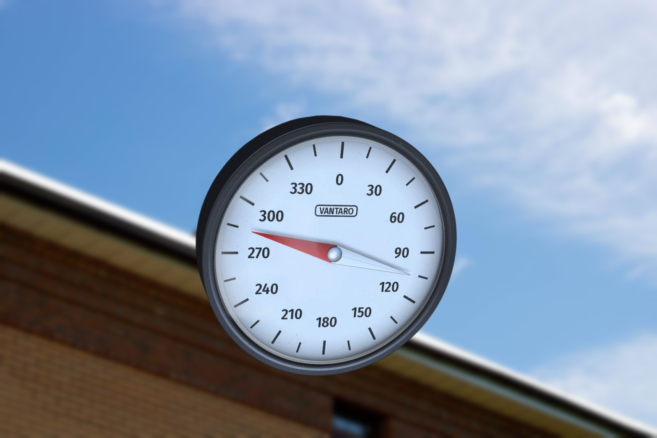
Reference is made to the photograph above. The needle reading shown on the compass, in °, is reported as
285 °
